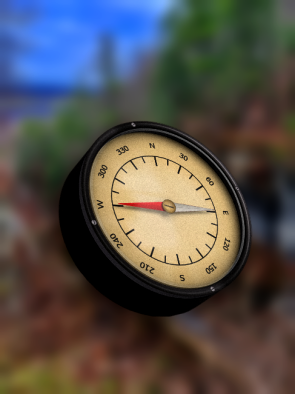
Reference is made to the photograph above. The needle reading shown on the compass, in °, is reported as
270 °
